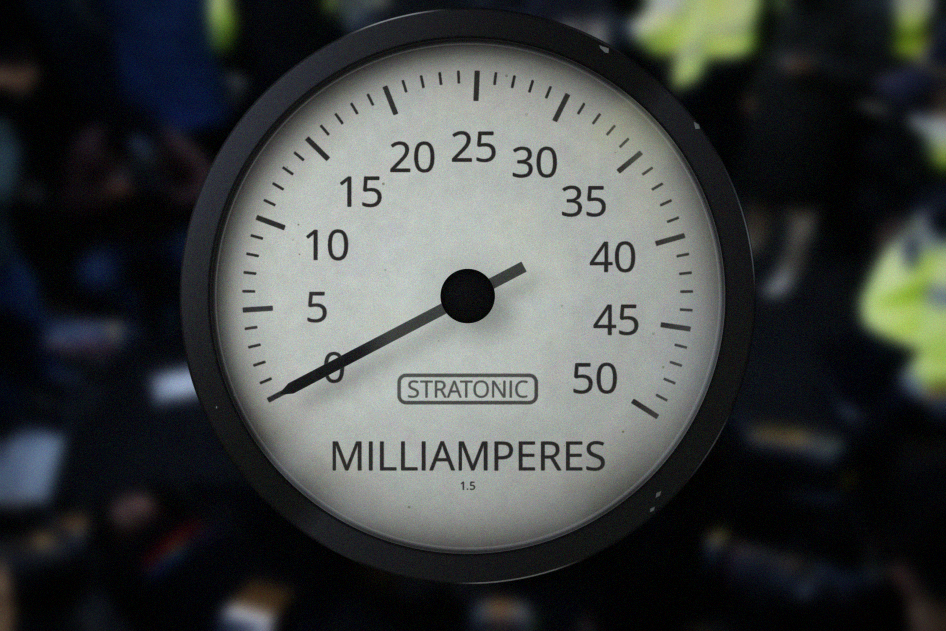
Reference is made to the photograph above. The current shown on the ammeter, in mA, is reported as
0 mA
